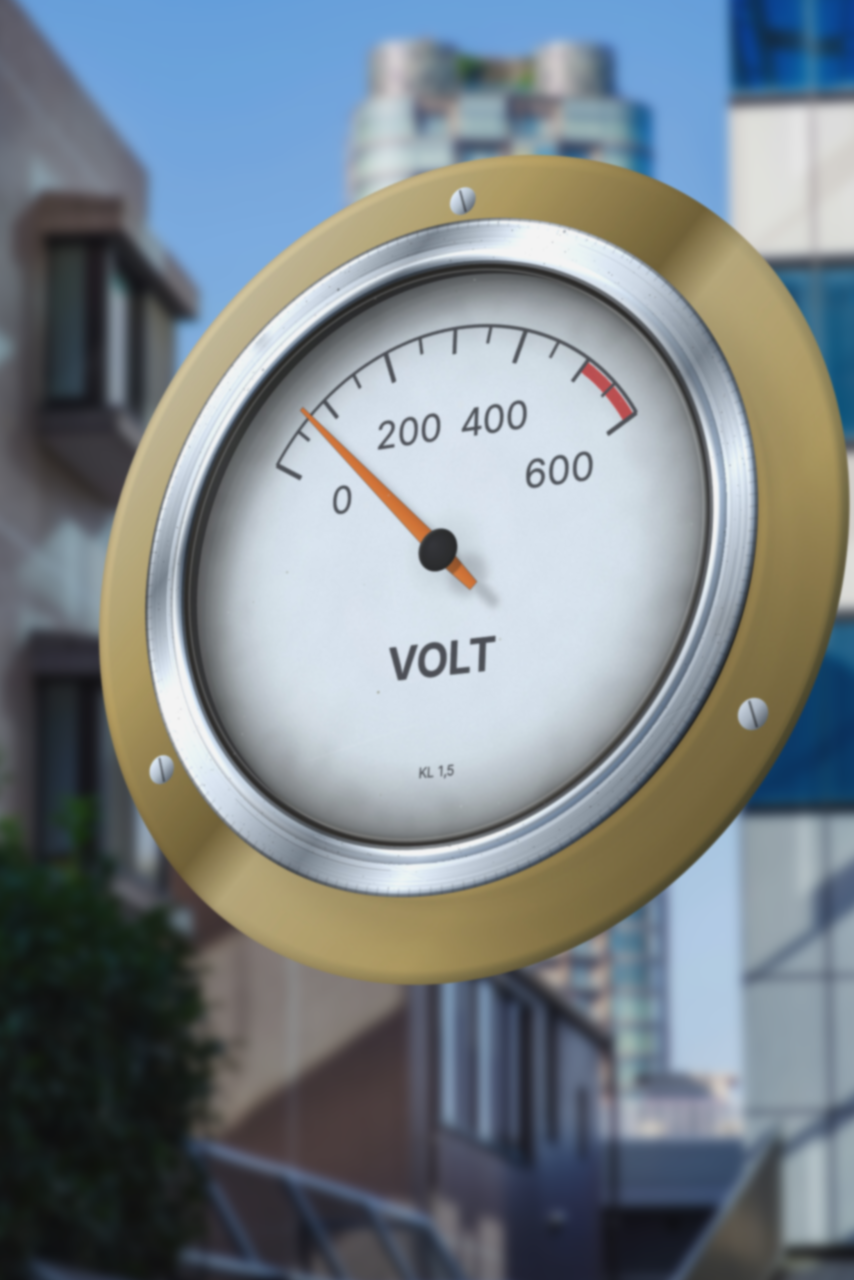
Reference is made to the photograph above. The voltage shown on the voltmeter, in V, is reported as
75 V
